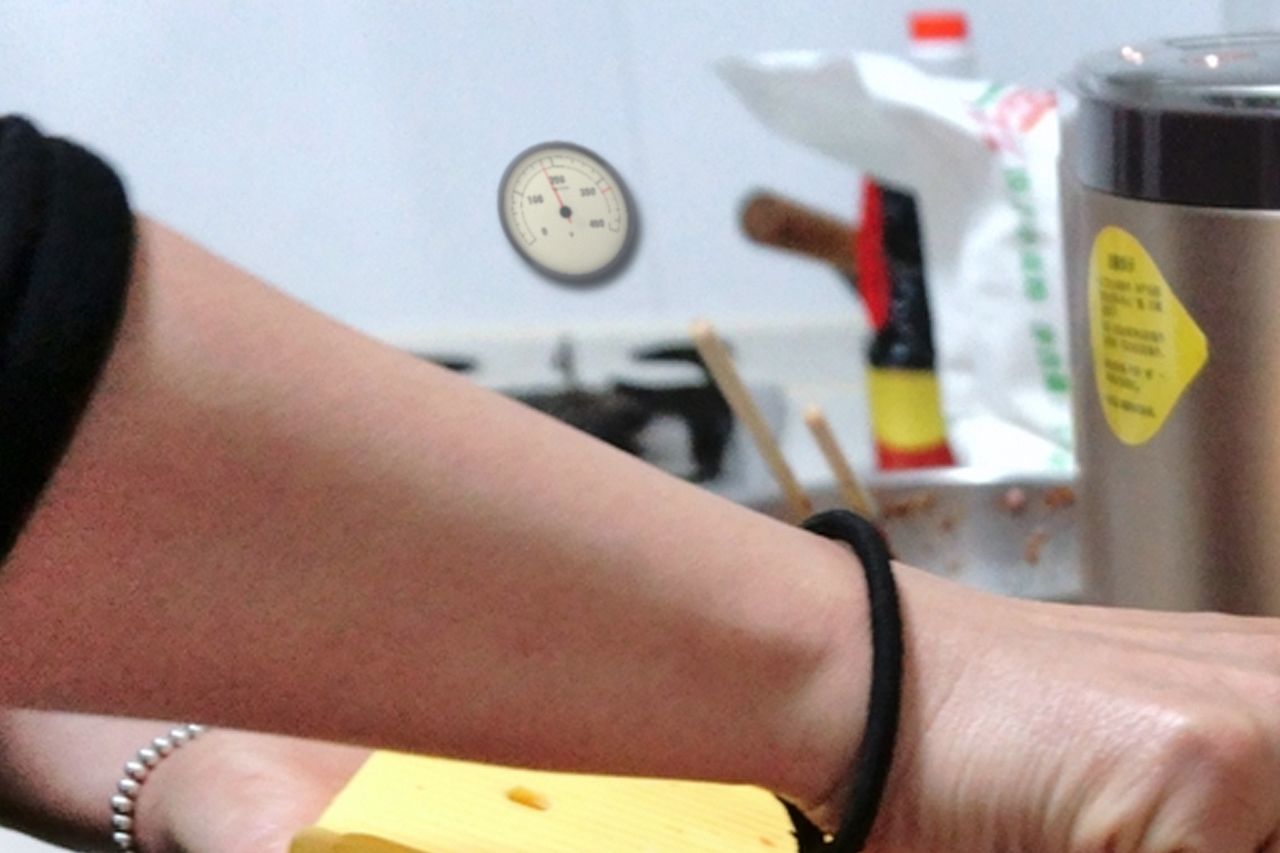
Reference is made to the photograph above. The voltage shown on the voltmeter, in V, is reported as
180 V
